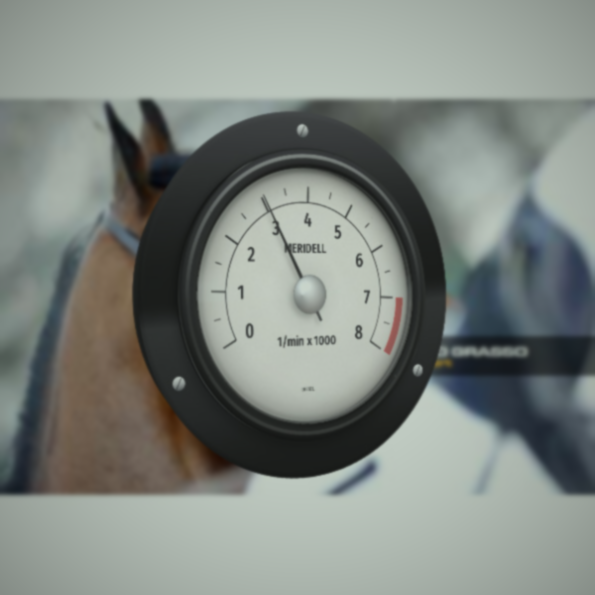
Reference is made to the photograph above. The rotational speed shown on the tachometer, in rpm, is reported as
3000 rpm
